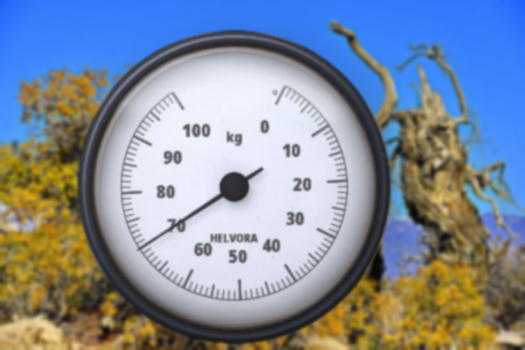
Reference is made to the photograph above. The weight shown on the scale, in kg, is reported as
70 kg
